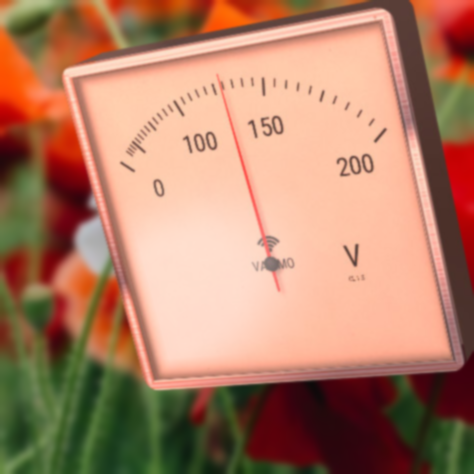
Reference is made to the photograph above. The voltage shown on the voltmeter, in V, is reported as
130 V
